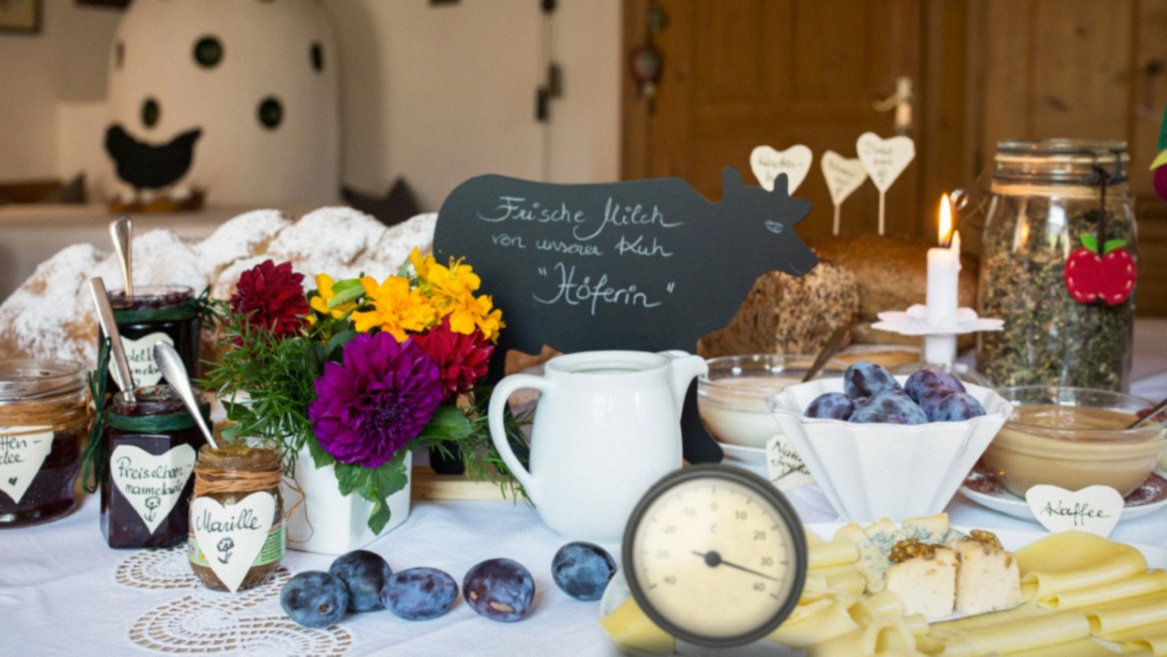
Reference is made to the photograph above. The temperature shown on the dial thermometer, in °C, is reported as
35 °C
